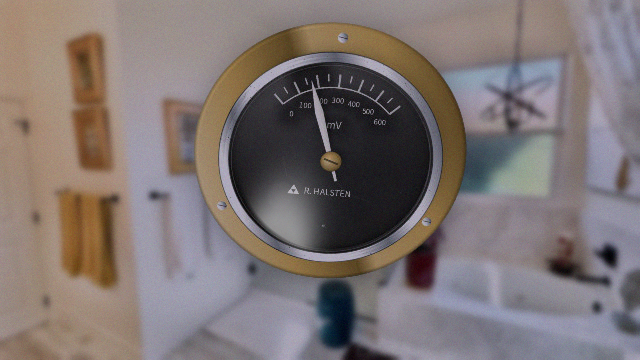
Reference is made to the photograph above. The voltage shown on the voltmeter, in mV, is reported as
175 mV
